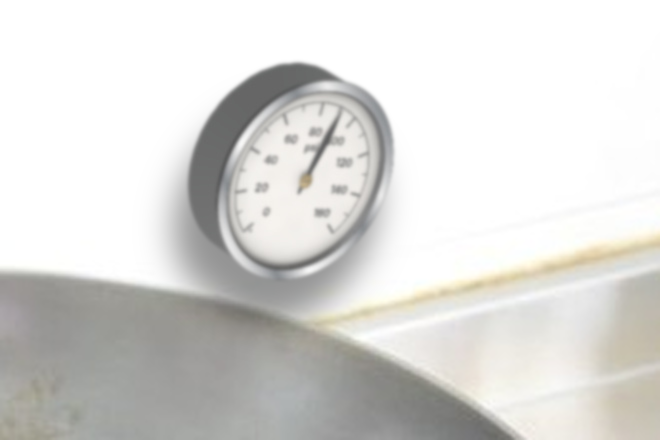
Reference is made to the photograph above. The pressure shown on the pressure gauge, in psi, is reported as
90 psi
